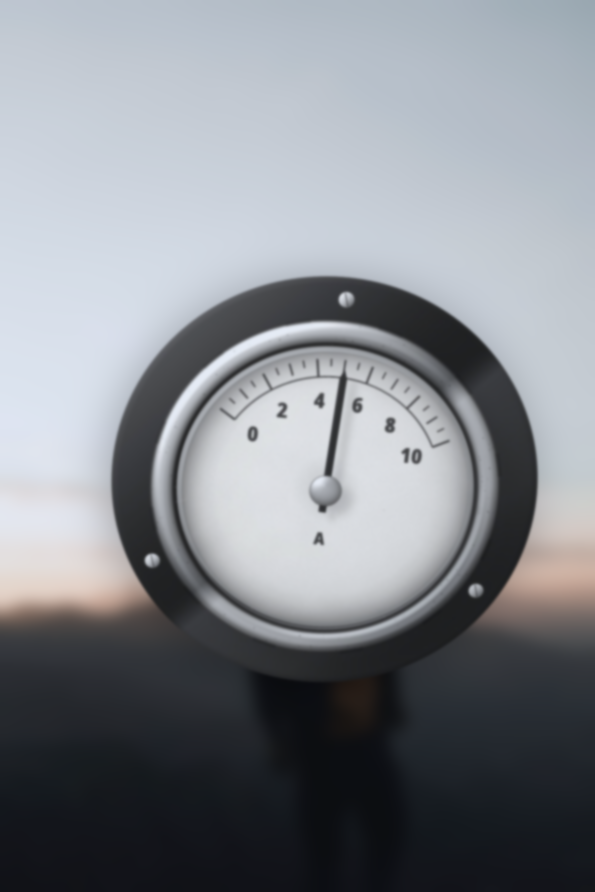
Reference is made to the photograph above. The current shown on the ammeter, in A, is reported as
5 A
